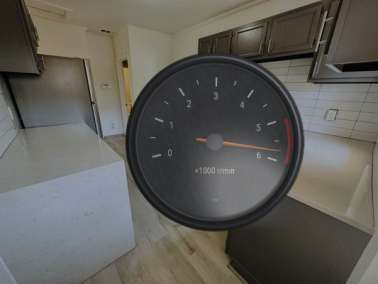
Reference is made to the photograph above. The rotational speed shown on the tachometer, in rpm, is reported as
5750 rpm
